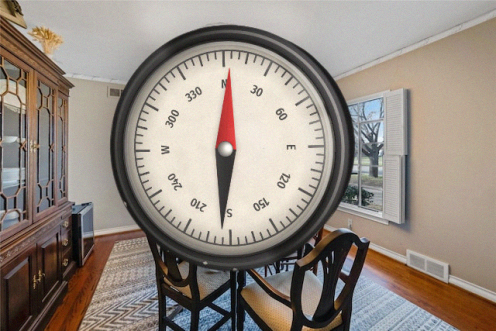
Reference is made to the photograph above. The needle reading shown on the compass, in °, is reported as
5 °
